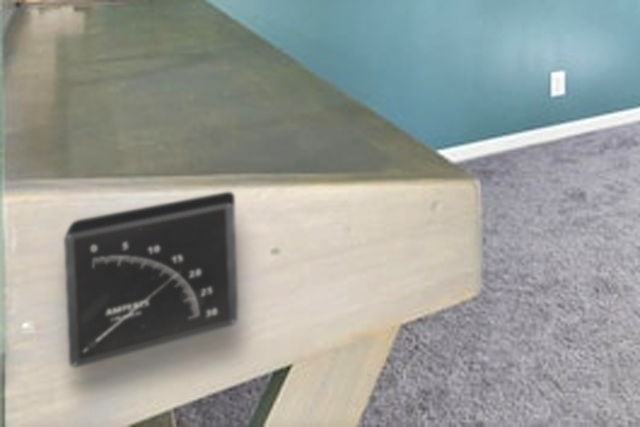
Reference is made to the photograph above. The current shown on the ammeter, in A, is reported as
17.5 A
